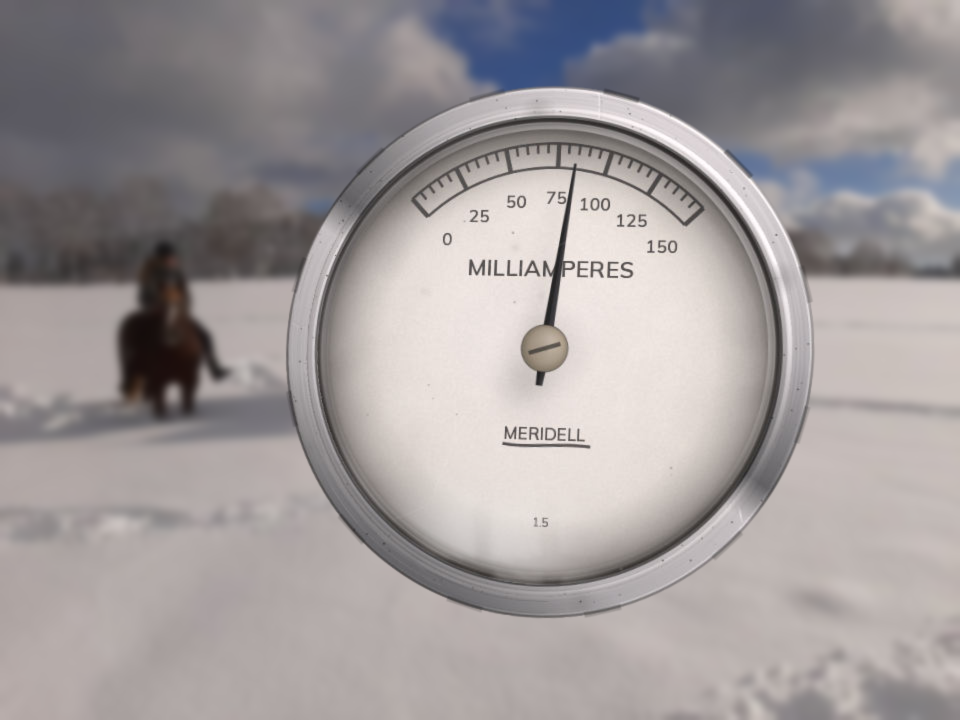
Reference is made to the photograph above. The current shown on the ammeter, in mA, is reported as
85 mA
